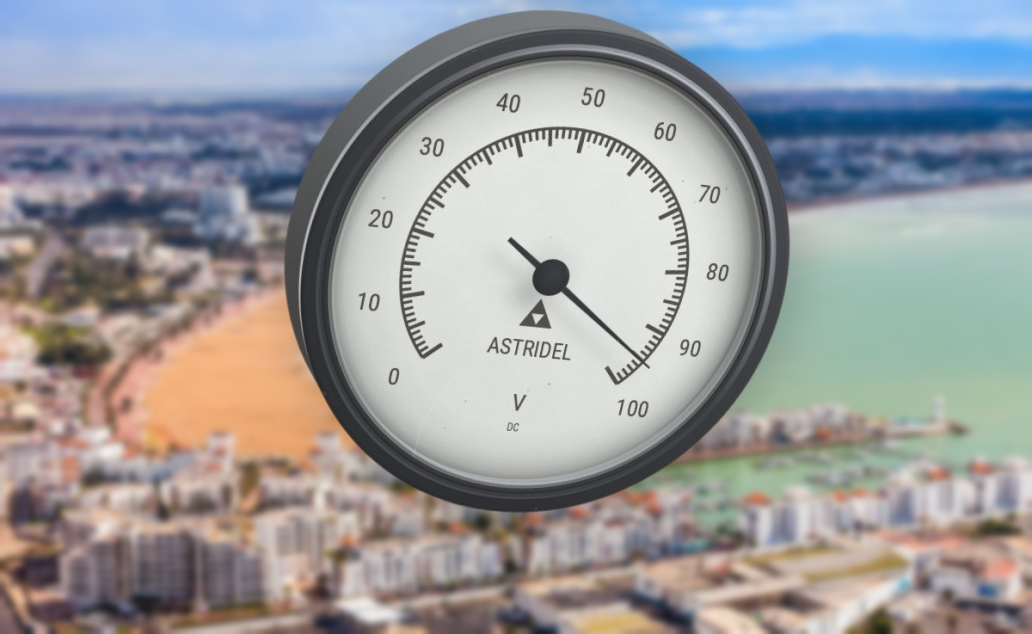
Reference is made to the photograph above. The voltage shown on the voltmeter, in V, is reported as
95 V
